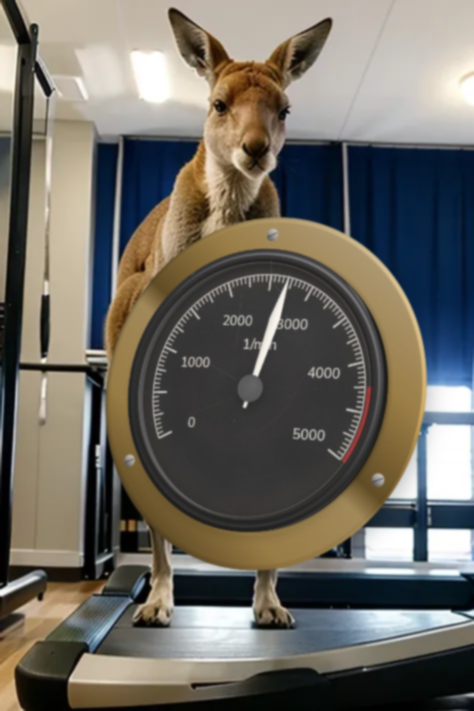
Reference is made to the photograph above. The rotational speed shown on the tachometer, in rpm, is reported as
2750 rpm
